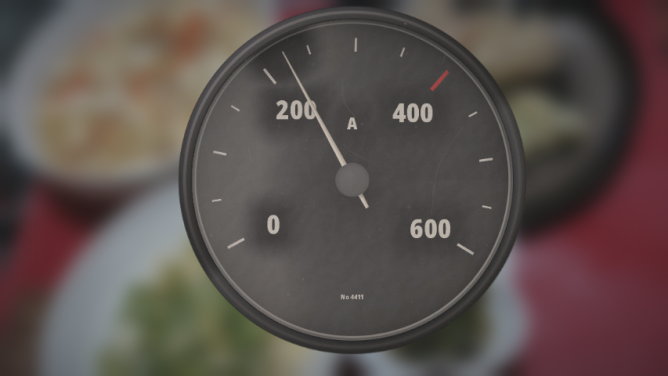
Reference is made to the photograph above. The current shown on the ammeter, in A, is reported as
225 A
